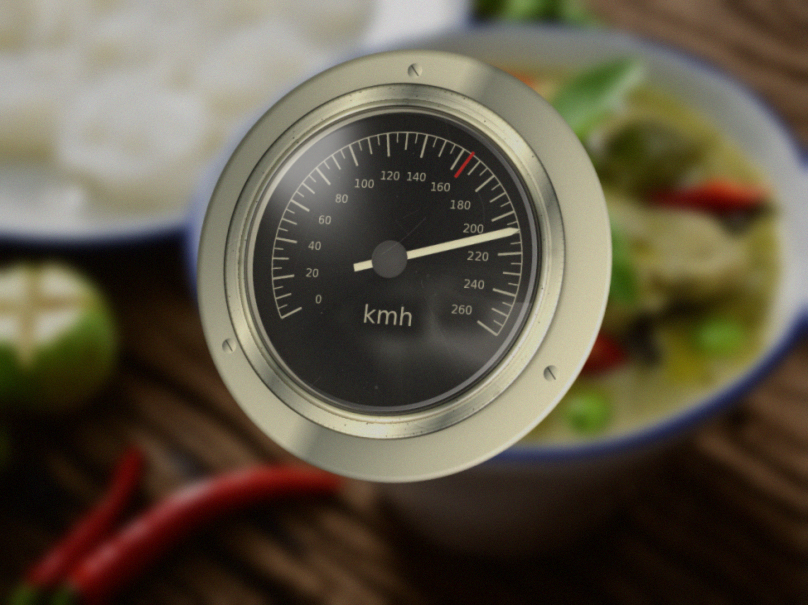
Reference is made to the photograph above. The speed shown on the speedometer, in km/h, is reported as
210 km/h
